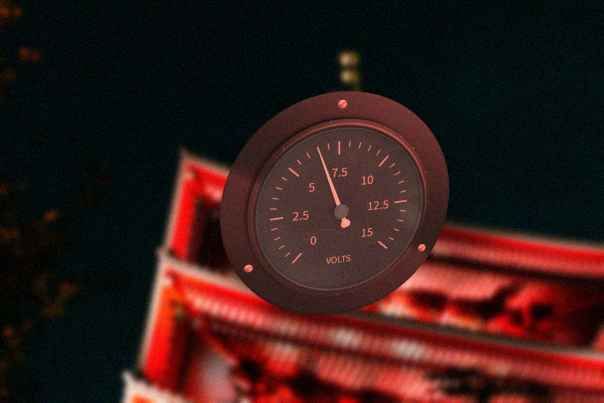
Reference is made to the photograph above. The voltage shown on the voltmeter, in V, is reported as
6.5 V
